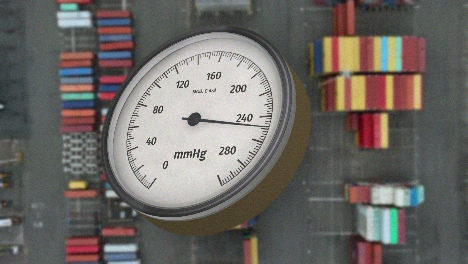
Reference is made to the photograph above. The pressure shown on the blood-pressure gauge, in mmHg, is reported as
250 mmHg
